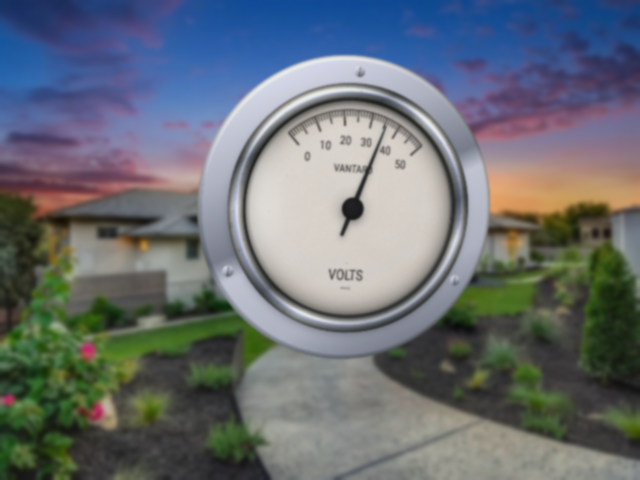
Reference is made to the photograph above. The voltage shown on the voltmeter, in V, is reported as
35 V
